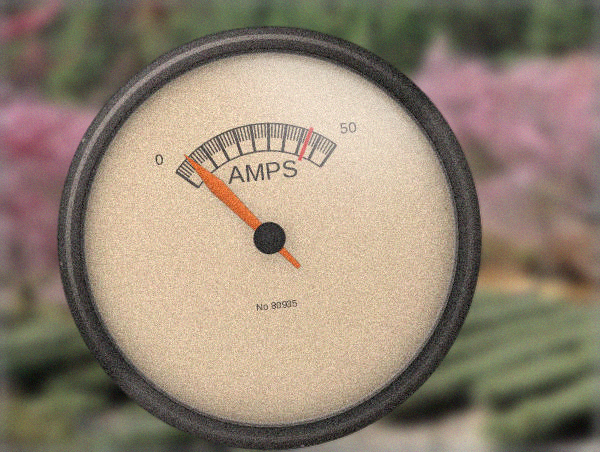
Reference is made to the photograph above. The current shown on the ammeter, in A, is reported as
5 A
